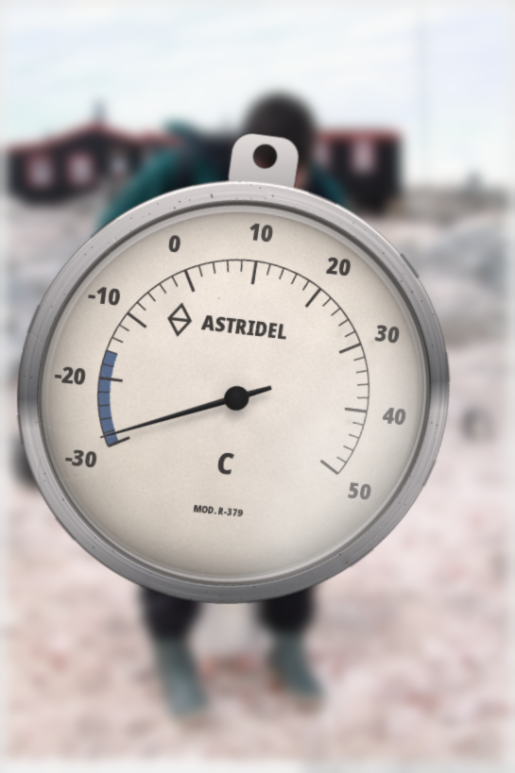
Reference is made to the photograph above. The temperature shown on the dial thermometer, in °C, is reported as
-28 °C
